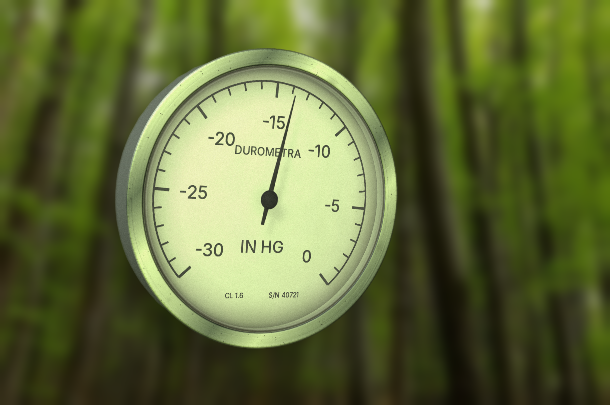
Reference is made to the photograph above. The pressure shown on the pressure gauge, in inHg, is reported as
-14 inHg
